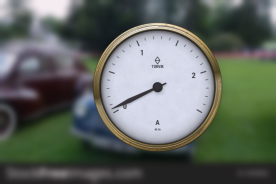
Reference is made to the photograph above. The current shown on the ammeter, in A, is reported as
0.05 A
